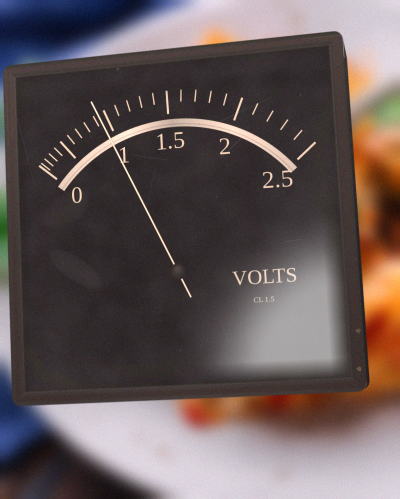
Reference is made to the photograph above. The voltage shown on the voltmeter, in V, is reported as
0.95 V
